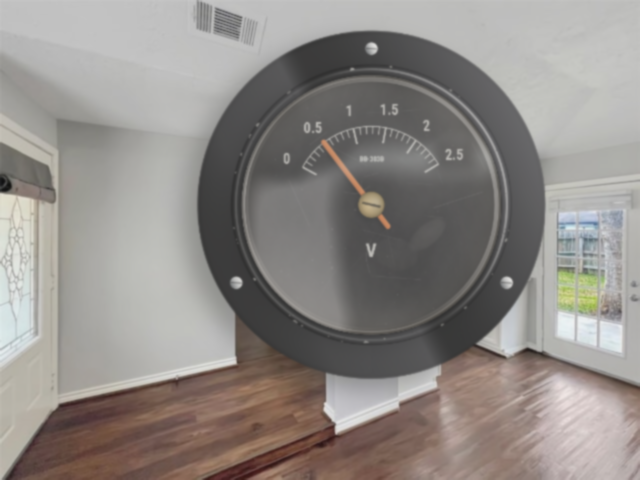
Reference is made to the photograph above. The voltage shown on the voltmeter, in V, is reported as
0.5 V
